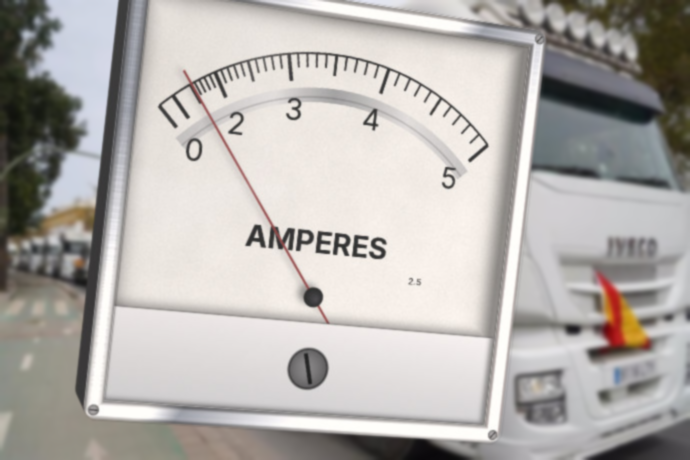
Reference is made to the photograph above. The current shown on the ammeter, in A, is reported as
1.5 A
